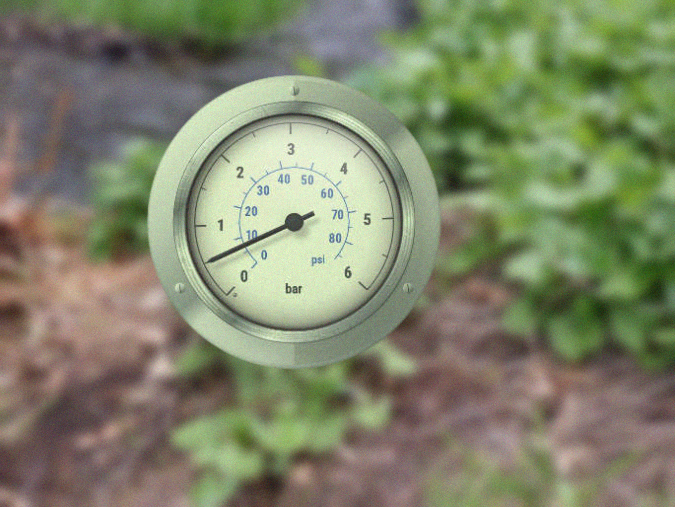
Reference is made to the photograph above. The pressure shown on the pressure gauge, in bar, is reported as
0.5 bar
